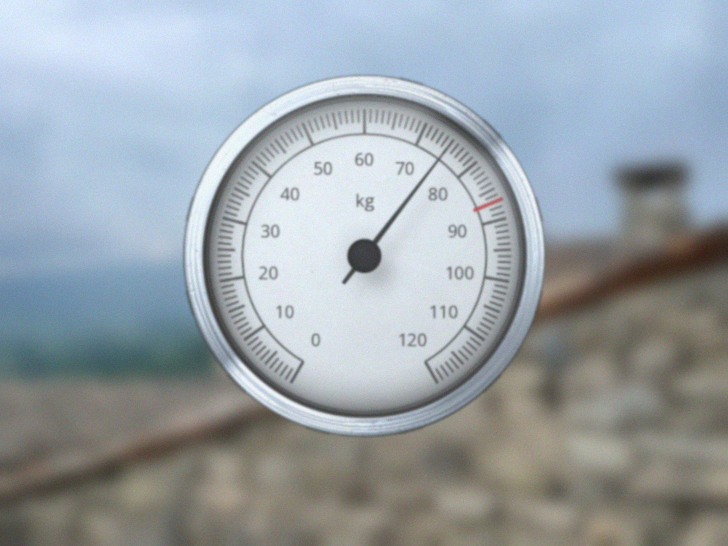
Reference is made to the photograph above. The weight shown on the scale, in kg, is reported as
75 kg
